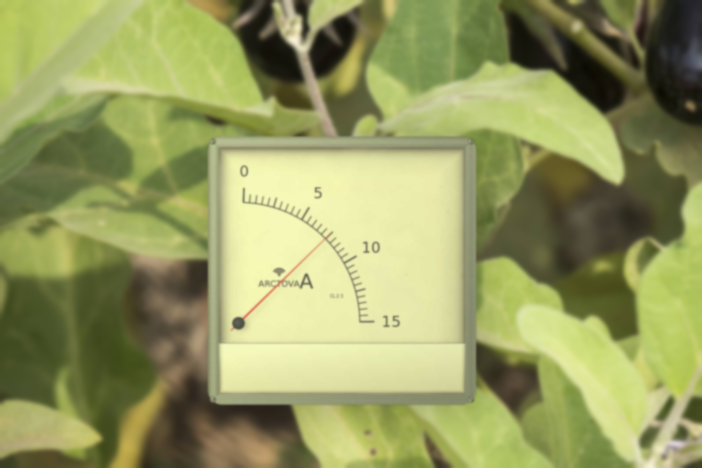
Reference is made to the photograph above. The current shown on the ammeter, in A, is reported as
7.5 A
